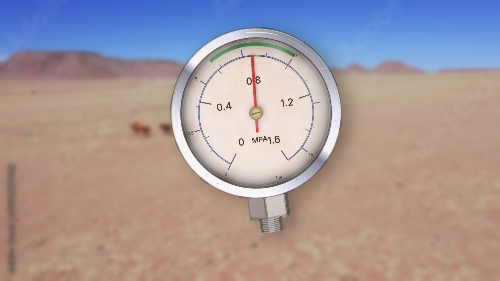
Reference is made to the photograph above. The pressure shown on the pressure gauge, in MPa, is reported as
0.8 MPa
